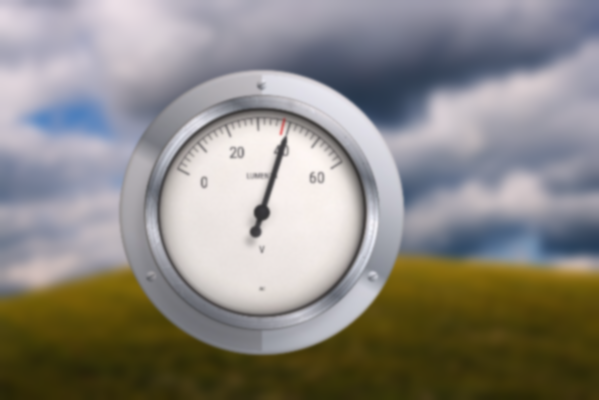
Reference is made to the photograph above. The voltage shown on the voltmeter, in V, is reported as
40 V
